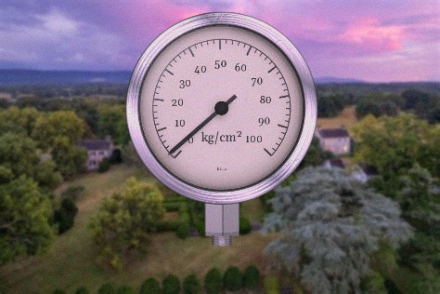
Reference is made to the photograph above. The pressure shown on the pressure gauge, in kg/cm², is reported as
2 kg/cm²
